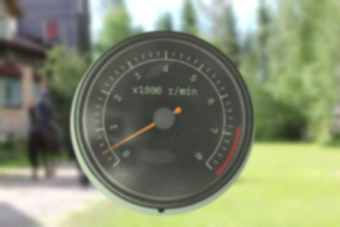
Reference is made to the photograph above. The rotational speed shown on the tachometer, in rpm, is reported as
400 rpm
